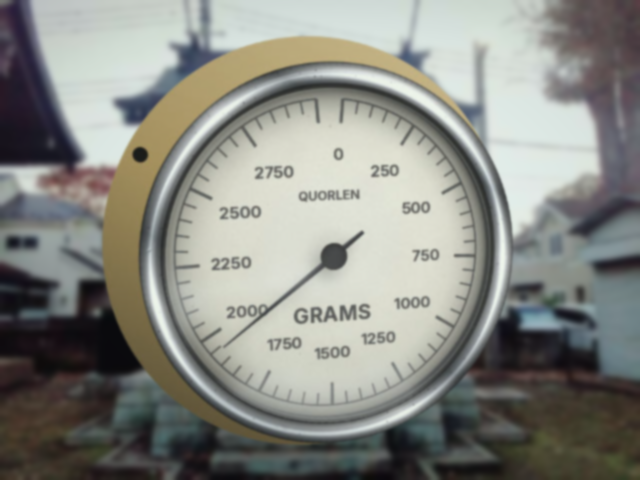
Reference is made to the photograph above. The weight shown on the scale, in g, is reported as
1950 g
